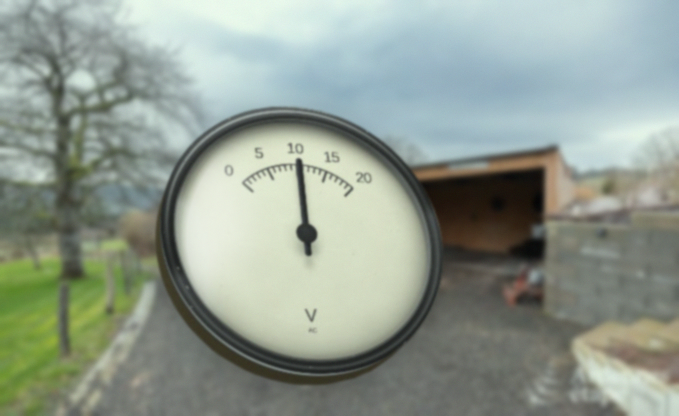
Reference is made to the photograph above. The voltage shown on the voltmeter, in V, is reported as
10 V
